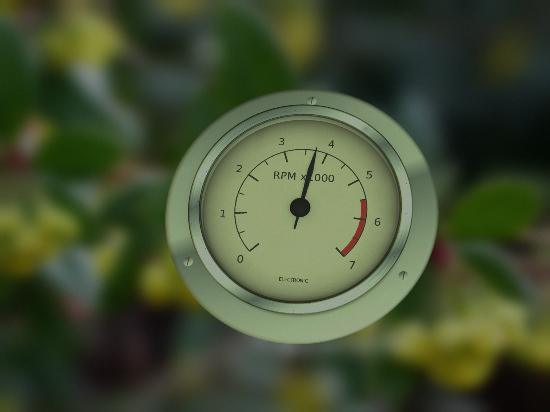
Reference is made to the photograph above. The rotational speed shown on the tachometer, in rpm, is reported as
3750 rpm
